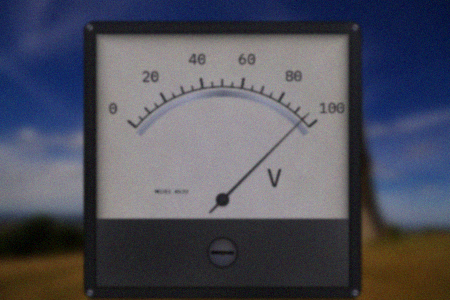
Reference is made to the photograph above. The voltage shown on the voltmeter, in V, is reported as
95 V
